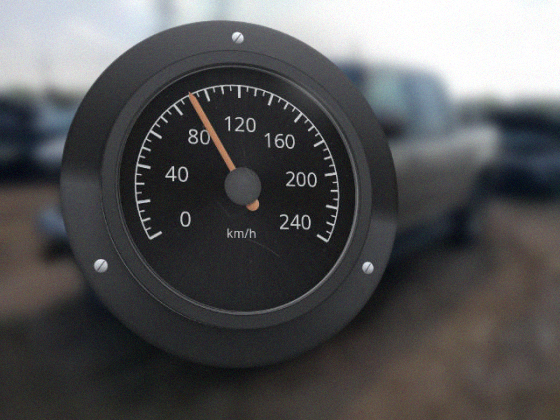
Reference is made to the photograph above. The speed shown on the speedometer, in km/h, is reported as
90 km/h
